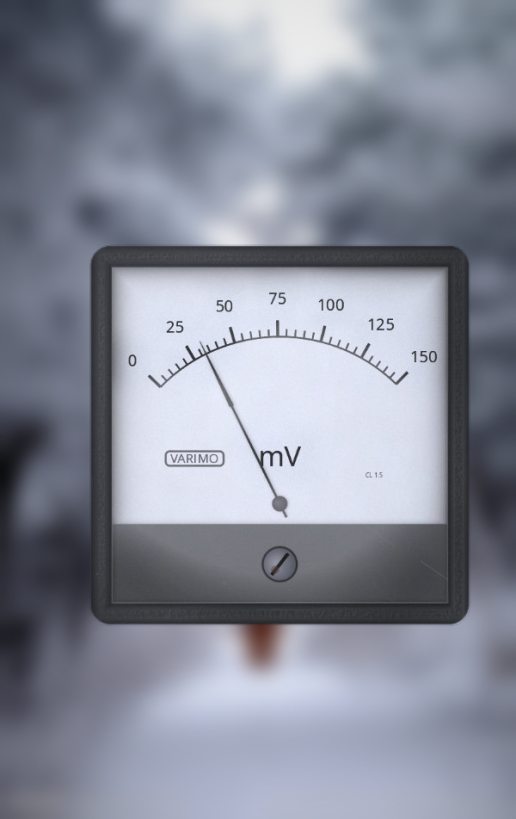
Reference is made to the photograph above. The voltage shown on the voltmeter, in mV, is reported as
32.5 mV
